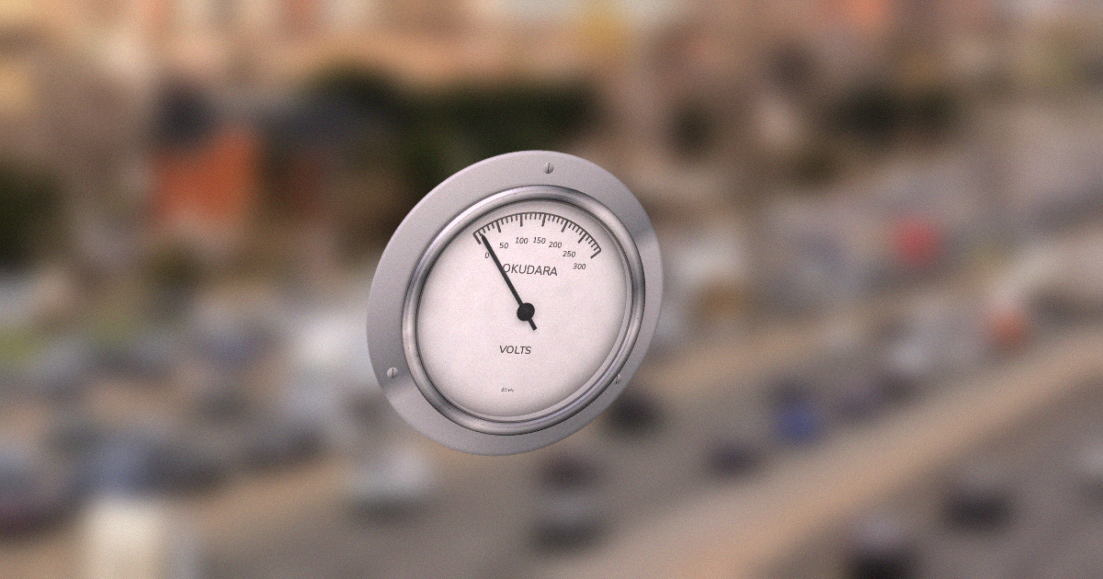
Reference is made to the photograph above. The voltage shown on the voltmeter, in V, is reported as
10 V
